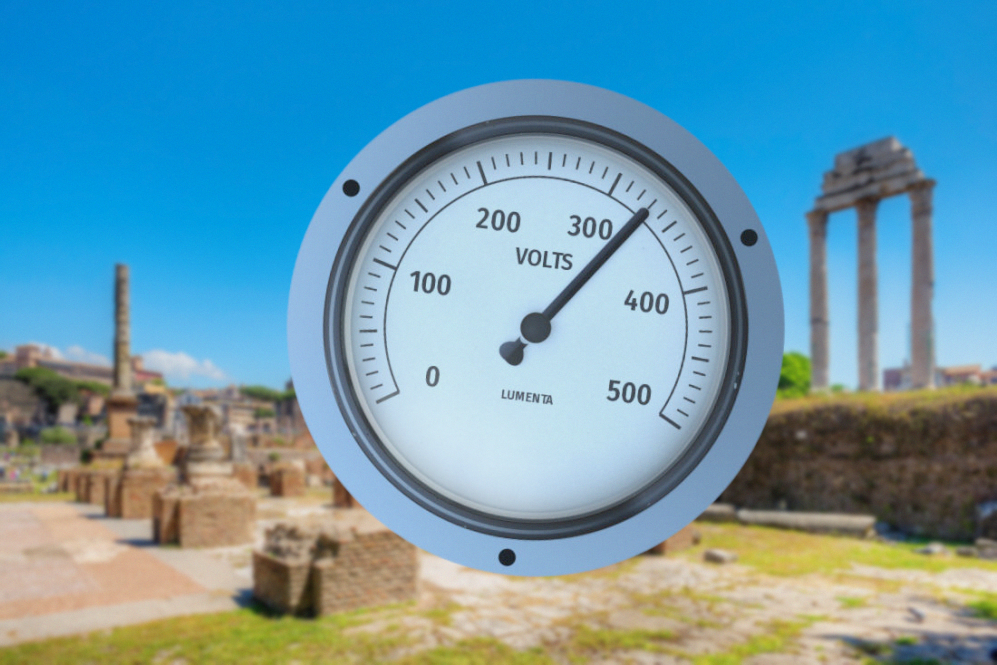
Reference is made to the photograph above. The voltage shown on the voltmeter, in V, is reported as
330 V
